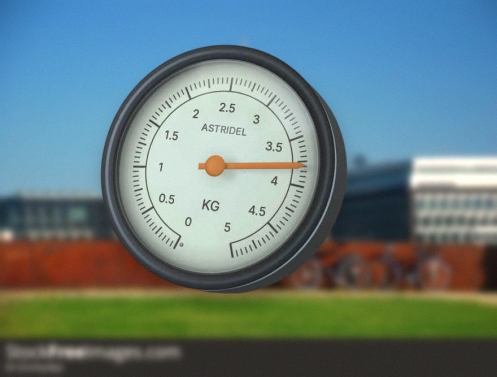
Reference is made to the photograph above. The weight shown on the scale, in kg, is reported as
3.8 kg
